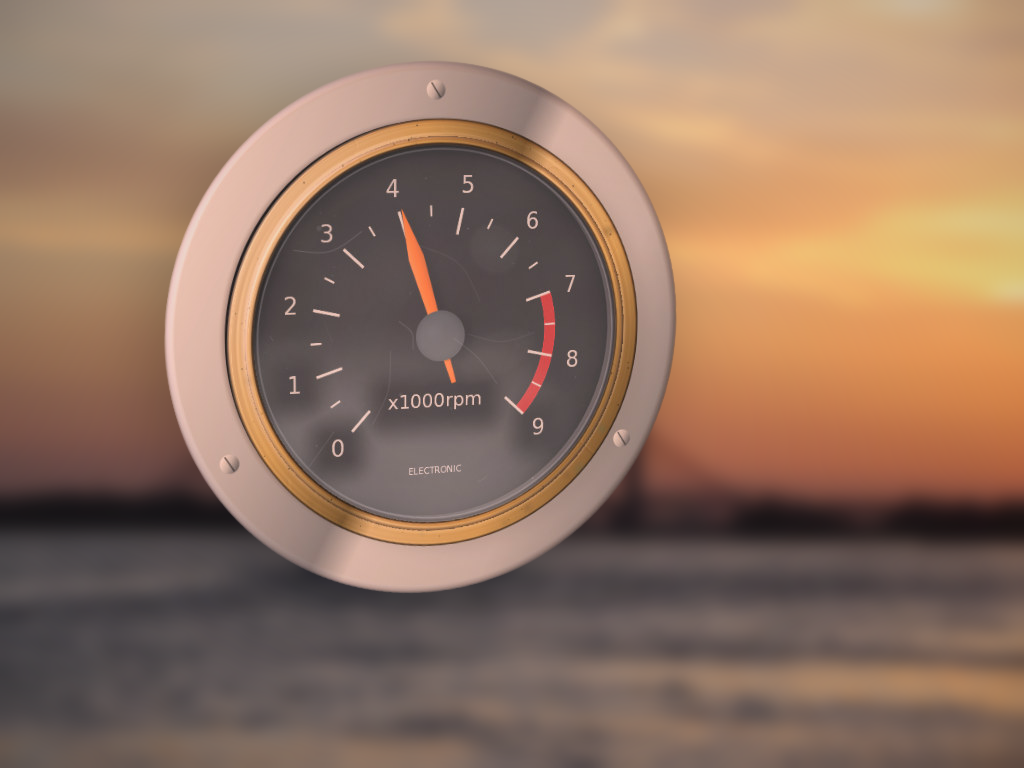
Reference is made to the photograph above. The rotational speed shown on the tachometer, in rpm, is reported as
4000 rpm
